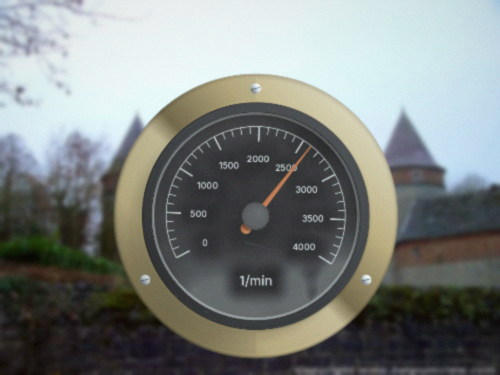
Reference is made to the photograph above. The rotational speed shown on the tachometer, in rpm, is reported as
2600 rpm
